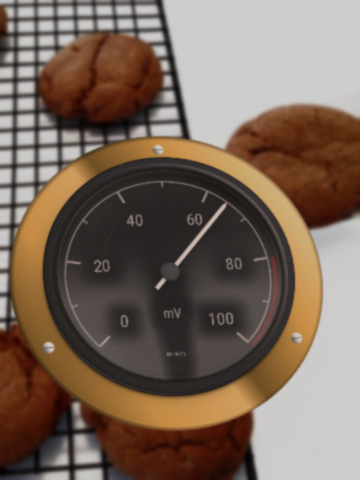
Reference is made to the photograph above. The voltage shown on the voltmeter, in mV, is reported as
65 mV
